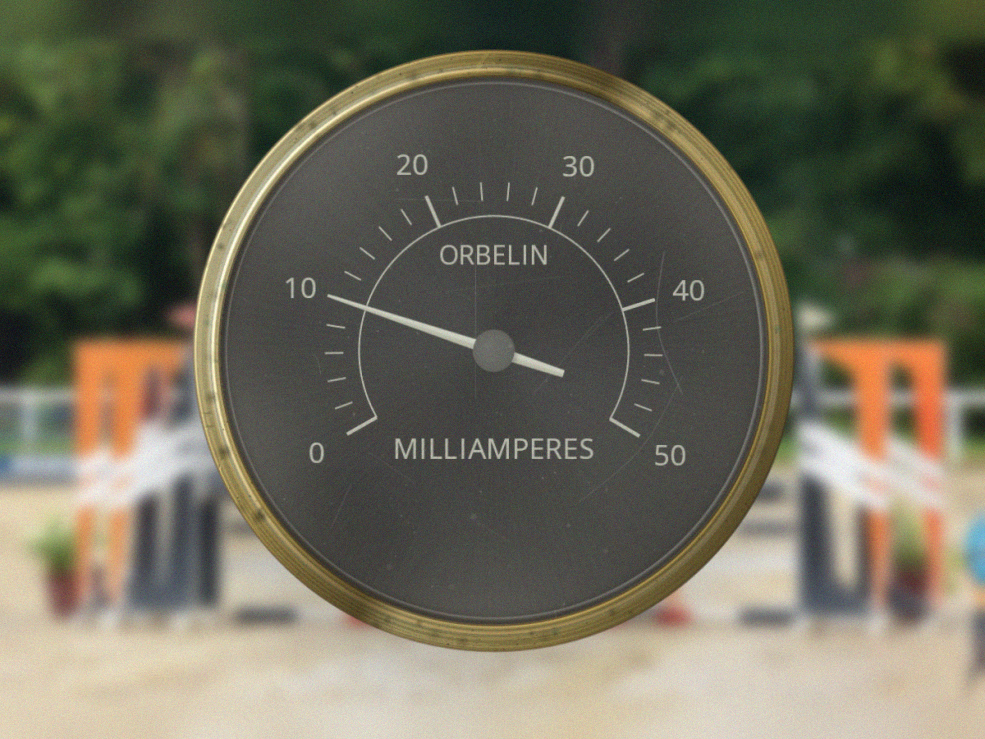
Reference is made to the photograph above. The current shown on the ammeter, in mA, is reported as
10 mA
